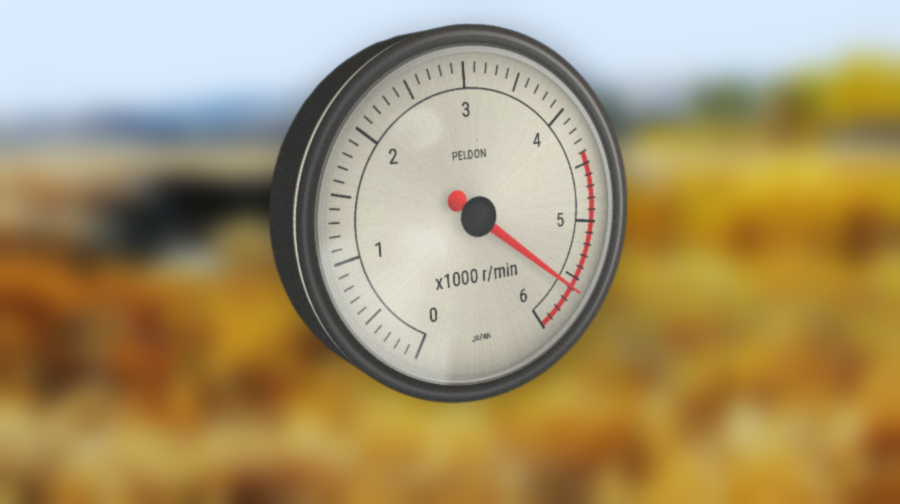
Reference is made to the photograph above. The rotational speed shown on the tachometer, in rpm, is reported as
5600 rpm
